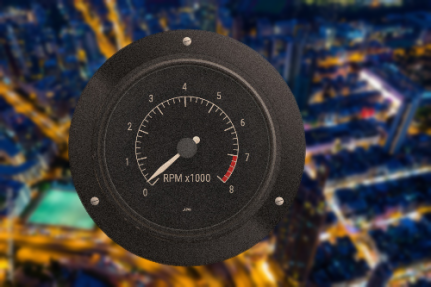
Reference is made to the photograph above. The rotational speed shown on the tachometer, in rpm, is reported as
200 rpm
